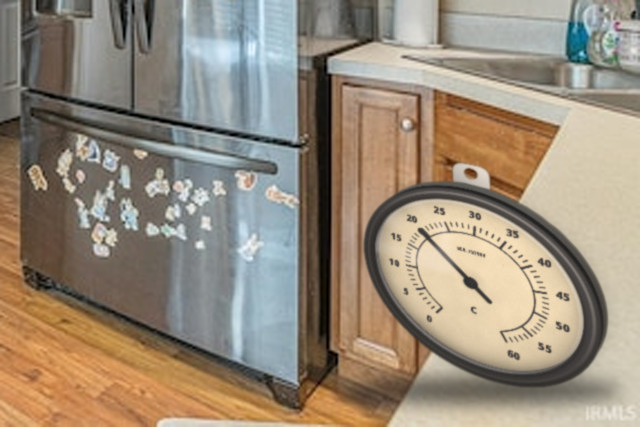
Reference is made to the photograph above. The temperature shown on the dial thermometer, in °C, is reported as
20 °C
